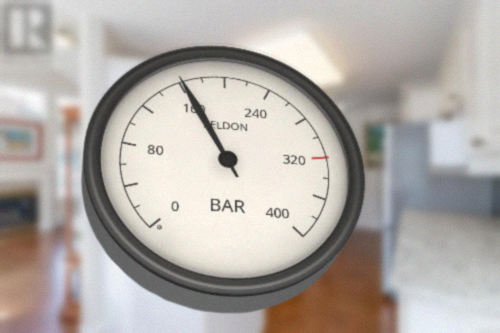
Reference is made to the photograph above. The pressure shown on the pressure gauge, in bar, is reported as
160 bar
